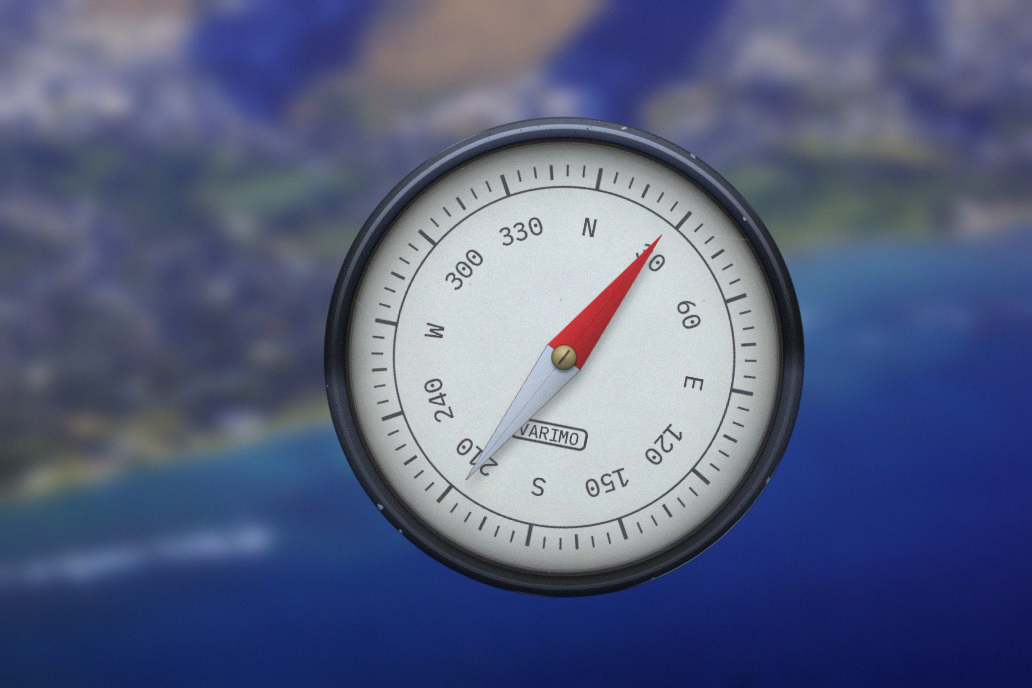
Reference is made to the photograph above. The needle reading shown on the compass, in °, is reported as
27.5 °
